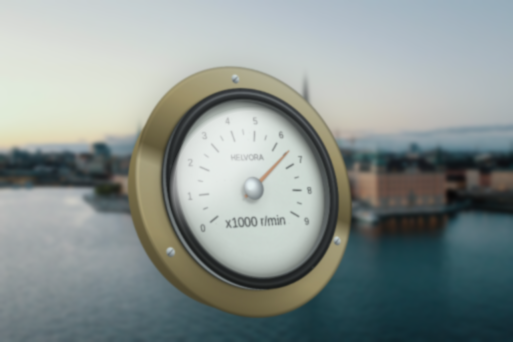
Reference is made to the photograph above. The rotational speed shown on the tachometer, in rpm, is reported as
6500 rpm
